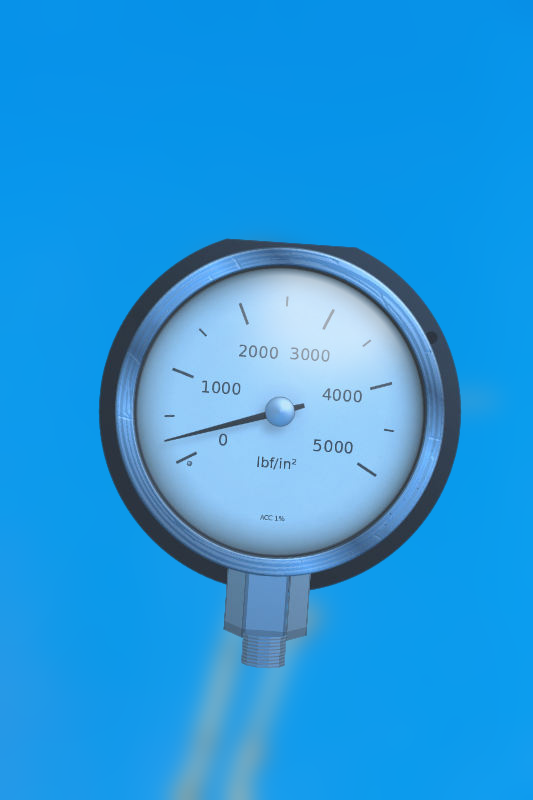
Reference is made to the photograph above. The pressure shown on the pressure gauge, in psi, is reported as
250 psi
